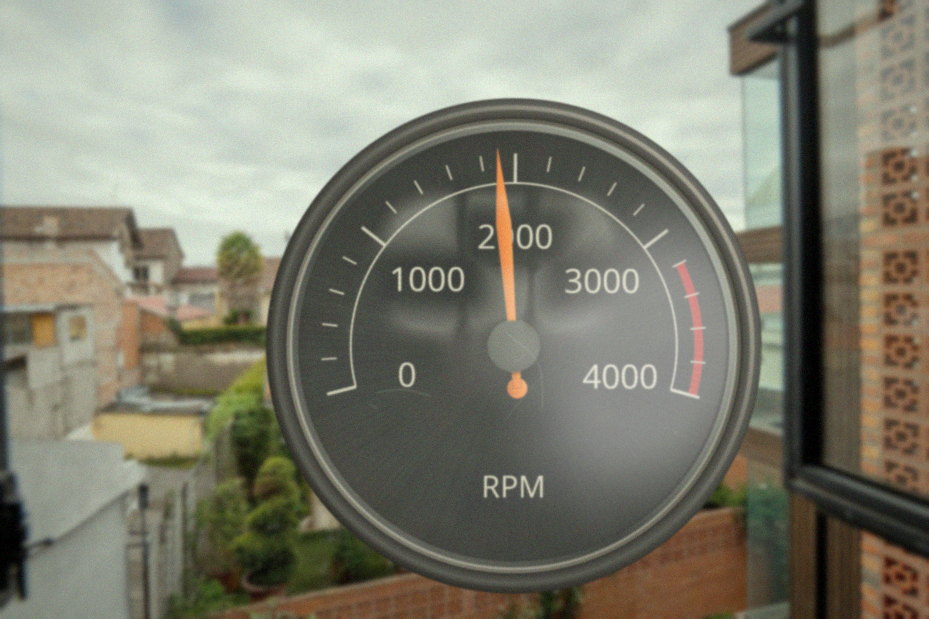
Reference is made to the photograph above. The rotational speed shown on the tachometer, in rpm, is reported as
1900 rpm
